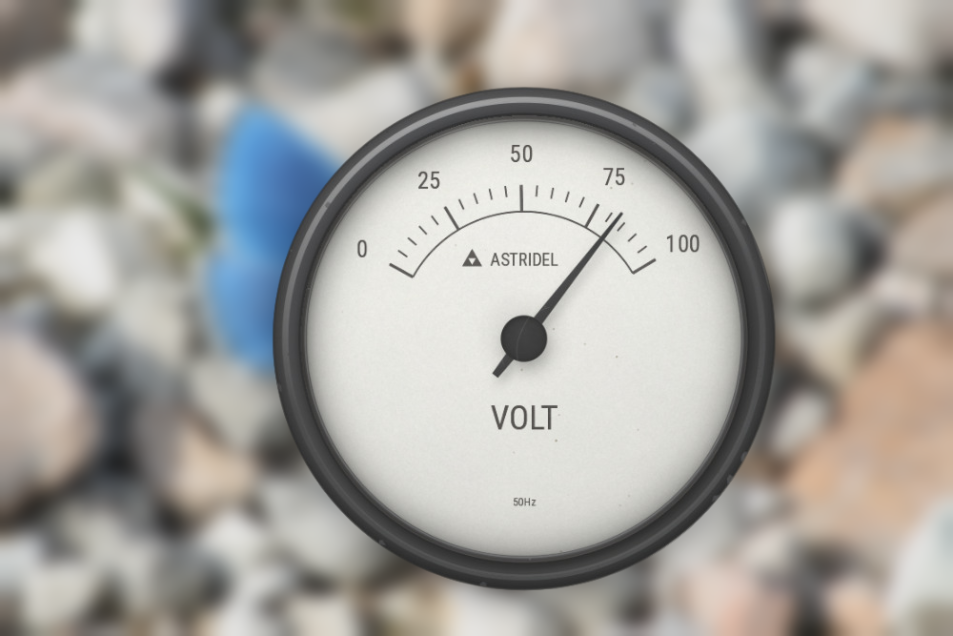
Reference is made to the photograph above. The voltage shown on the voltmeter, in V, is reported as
82.5 V
